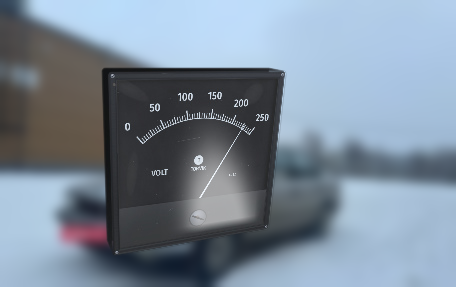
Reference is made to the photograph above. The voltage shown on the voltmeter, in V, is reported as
225 V
